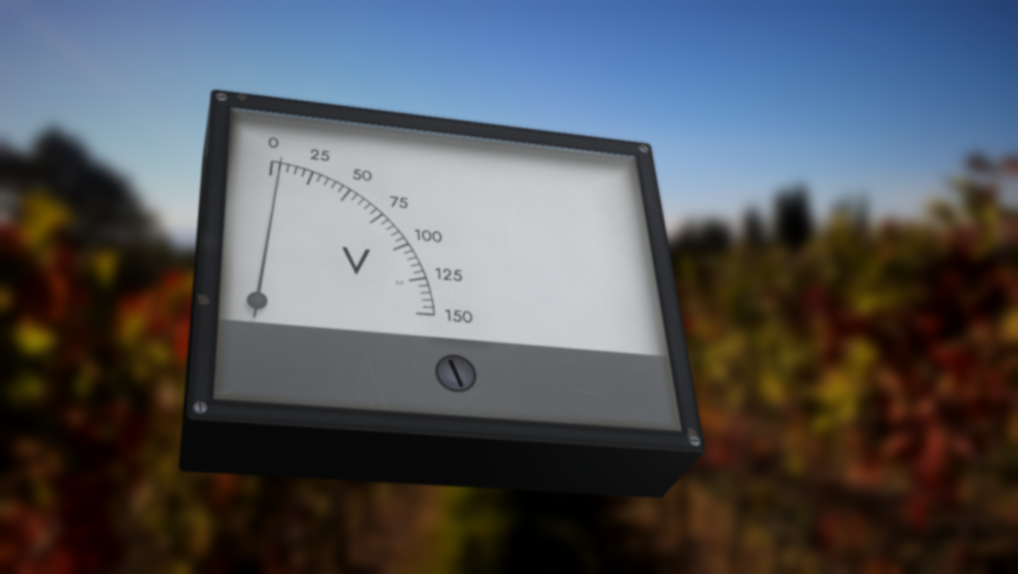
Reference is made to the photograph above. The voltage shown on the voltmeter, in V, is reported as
5 V
